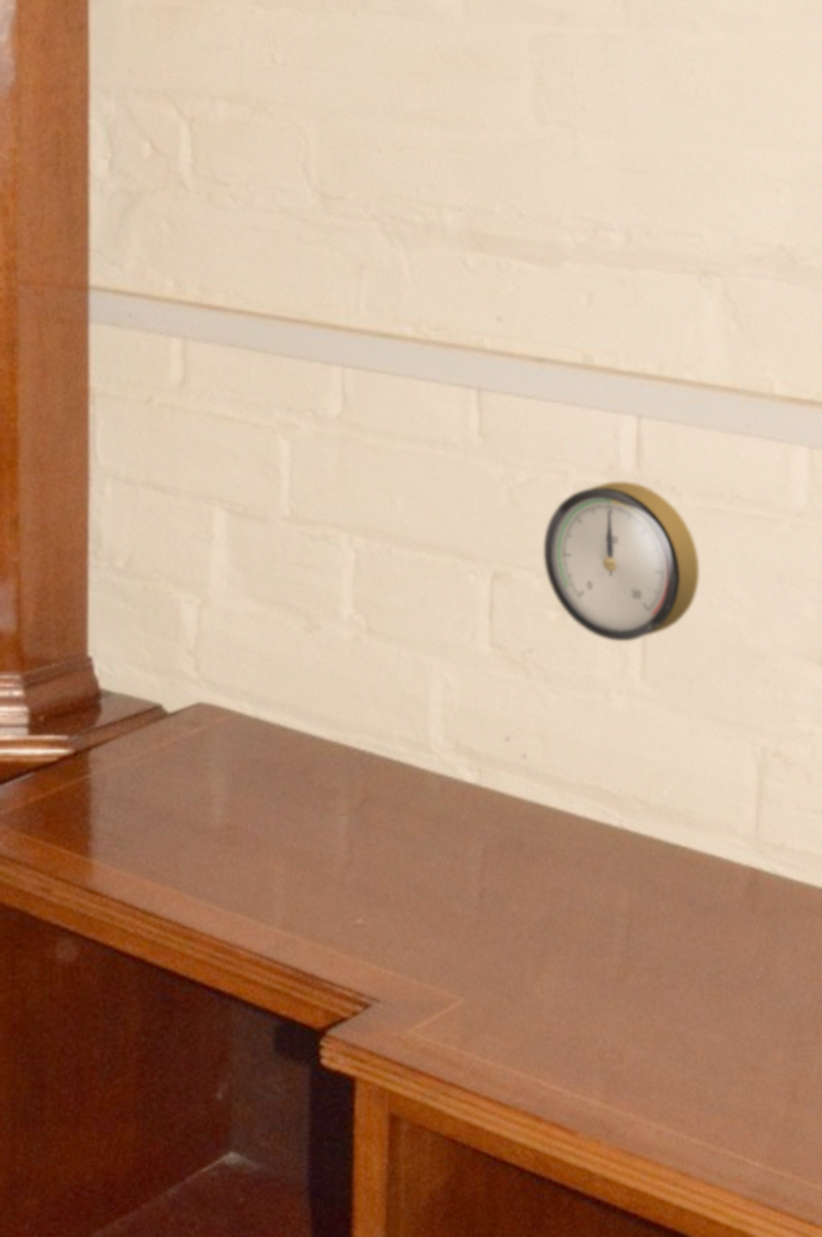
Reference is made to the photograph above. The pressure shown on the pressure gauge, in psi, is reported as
15 psi
